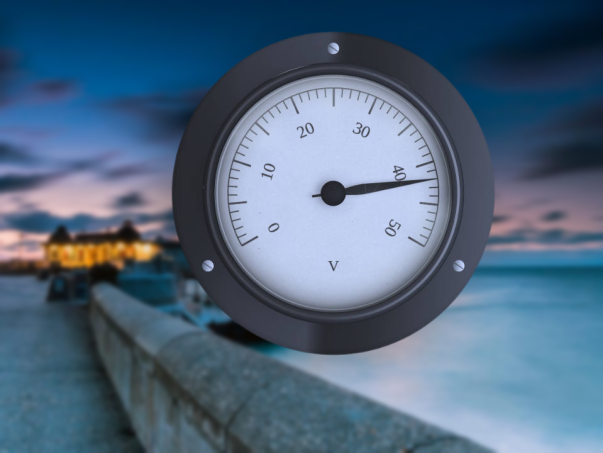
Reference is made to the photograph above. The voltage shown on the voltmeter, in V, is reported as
42 V
